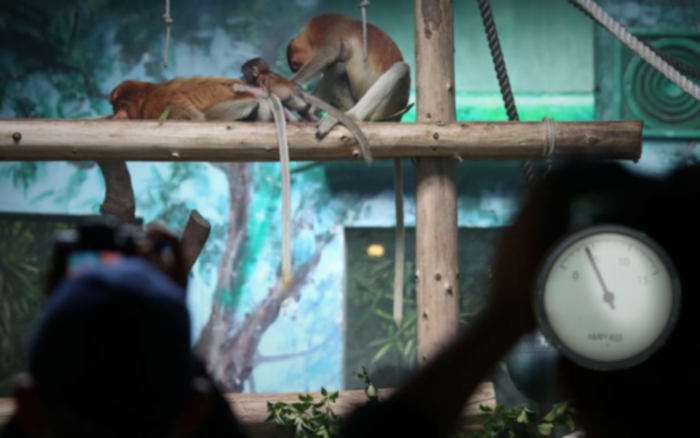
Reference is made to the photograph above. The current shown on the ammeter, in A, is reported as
4 A
